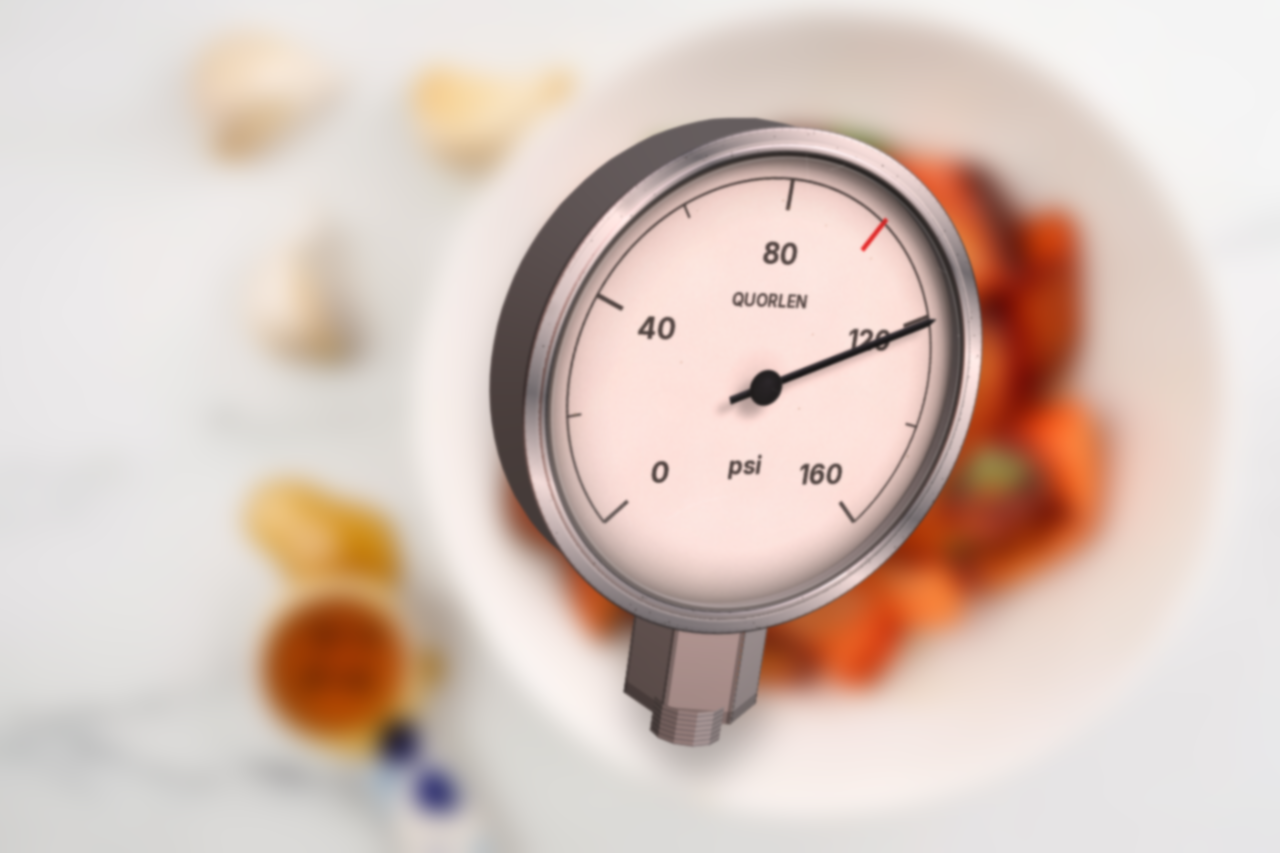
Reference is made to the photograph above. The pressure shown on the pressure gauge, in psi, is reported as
120 psi
